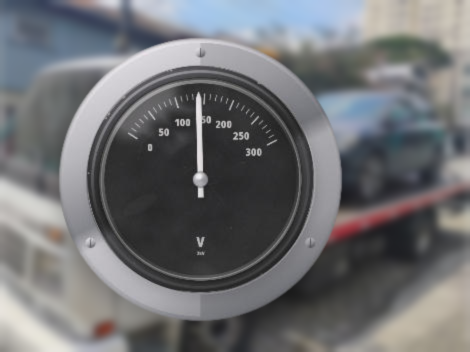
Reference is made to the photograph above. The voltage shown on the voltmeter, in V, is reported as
140 V
